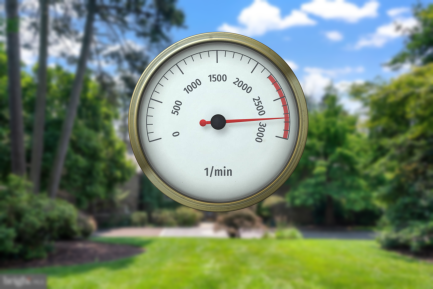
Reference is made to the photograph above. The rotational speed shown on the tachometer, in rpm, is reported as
2750 rpm
